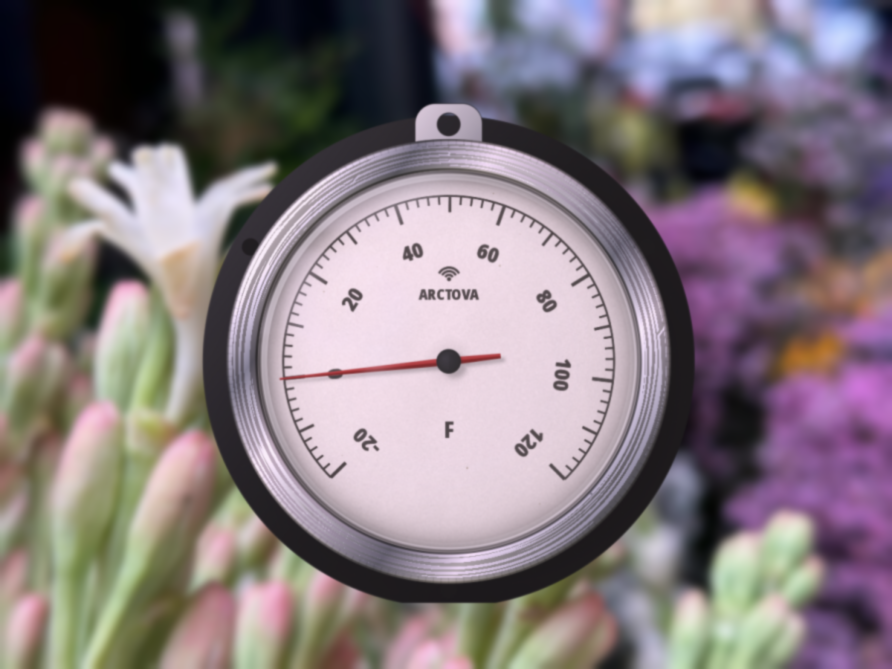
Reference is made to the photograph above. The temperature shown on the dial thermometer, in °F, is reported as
0 °F
